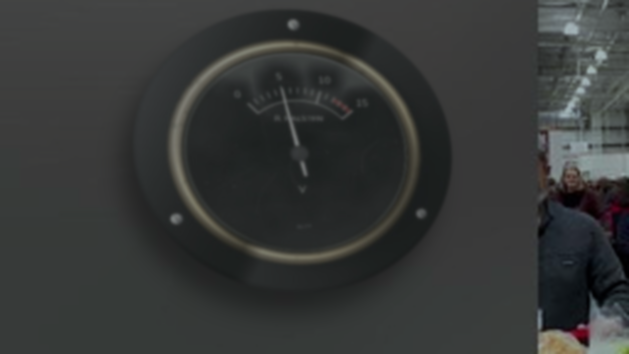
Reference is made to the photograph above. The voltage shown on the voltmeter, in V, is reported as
5 V
